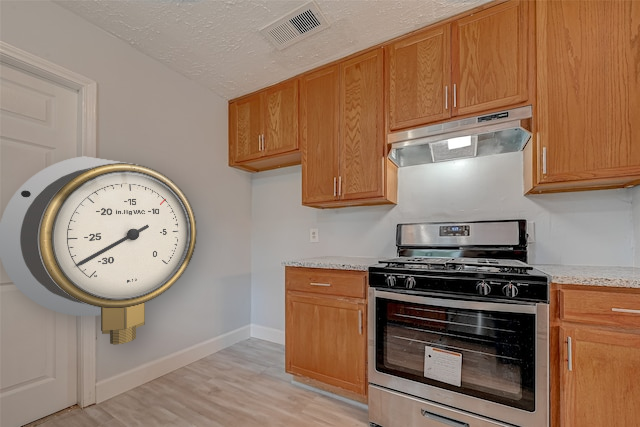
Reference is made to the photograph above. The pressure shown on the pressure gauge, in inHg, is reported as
-28 inHg
